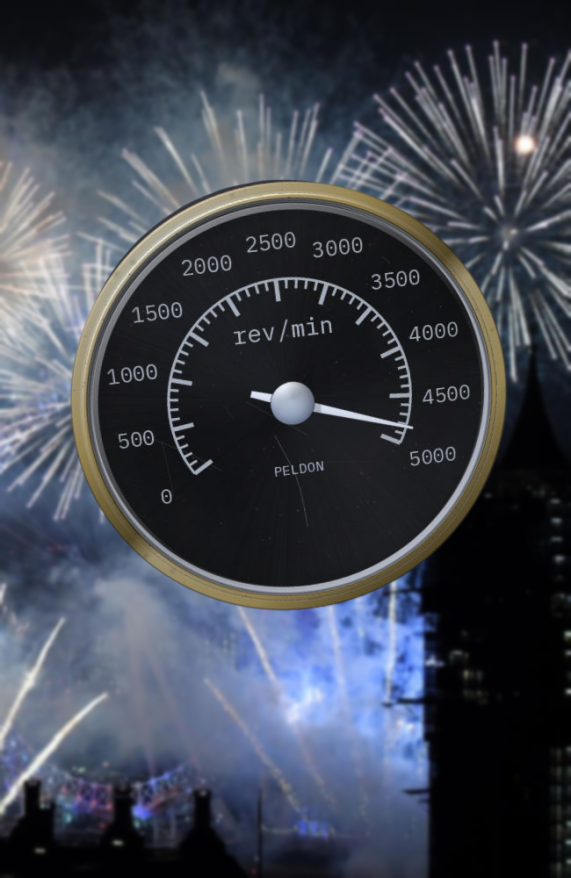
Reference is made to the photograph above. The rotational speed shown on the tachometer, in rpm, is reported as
4800 rpm
